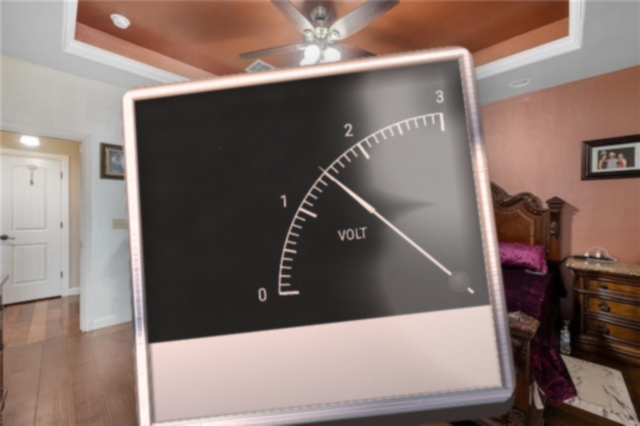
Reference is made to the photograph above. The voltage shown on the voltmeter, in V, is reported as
1.5 V
